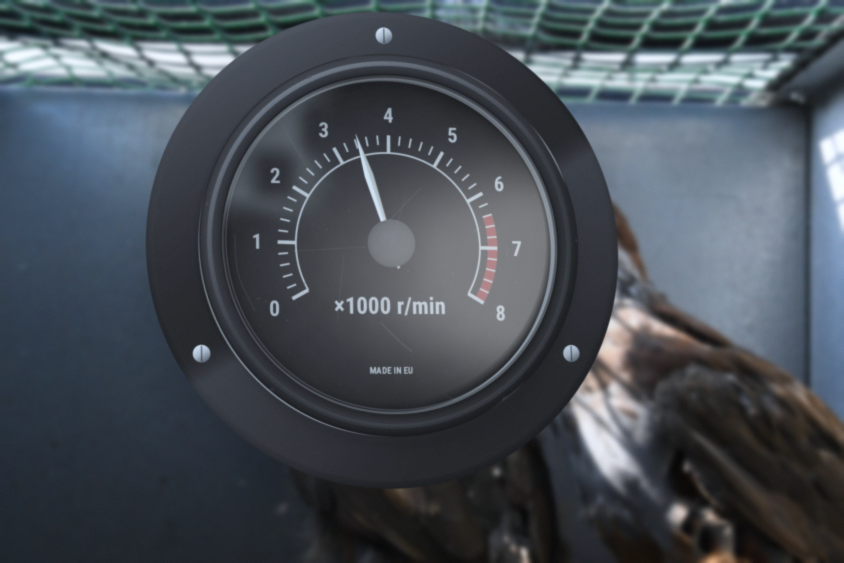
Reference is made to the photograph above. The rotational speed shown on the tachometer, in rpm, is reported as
3400 rpm
